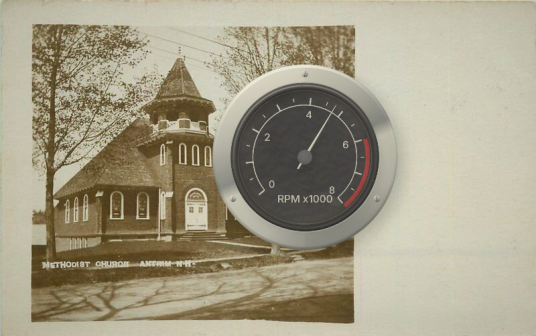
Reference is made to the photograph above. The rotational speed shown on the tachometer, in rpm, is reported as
4750 rpm
